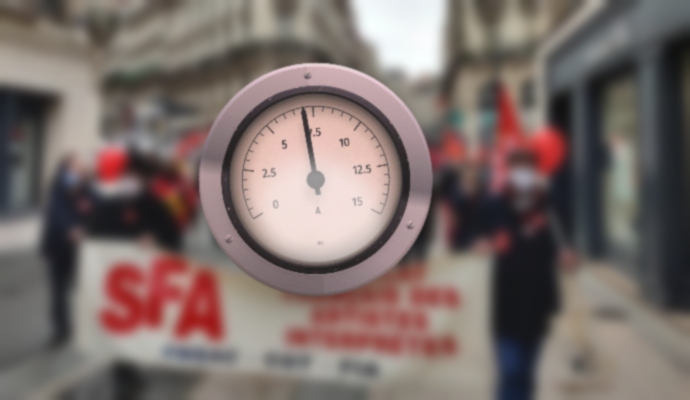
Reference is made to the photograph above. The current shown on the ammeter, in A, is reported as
7 A
